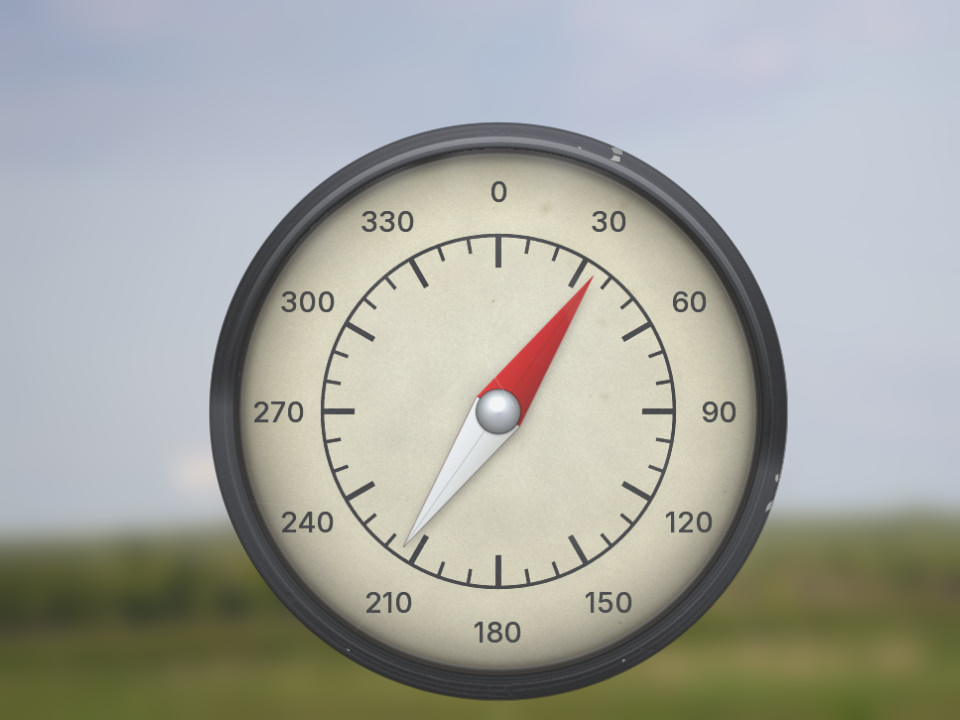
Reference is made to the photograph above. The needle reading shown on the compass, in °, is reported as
35 °
